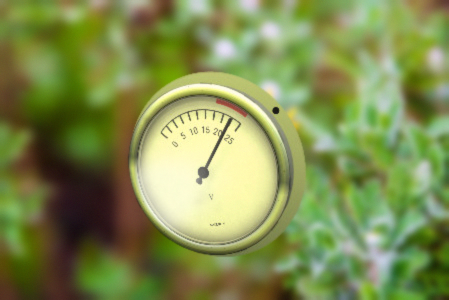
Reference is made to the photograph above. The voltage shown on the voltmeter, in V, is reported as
22.5 V
